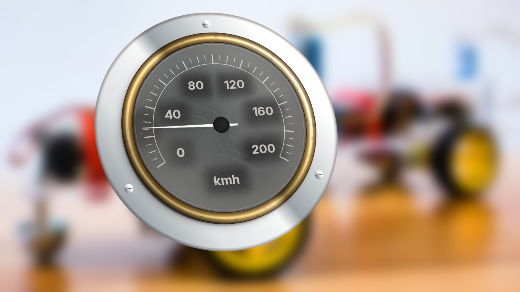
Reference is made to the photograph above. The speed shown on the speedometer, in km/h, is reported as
25 km/h
